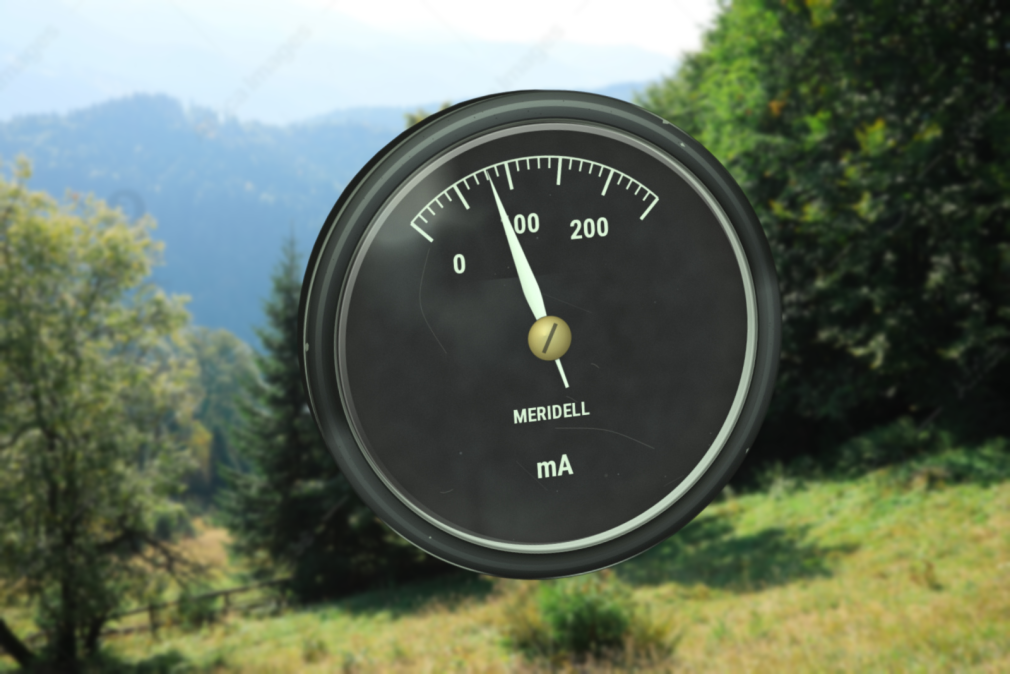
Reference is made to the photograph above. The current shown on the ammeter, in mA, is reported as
80 mA
